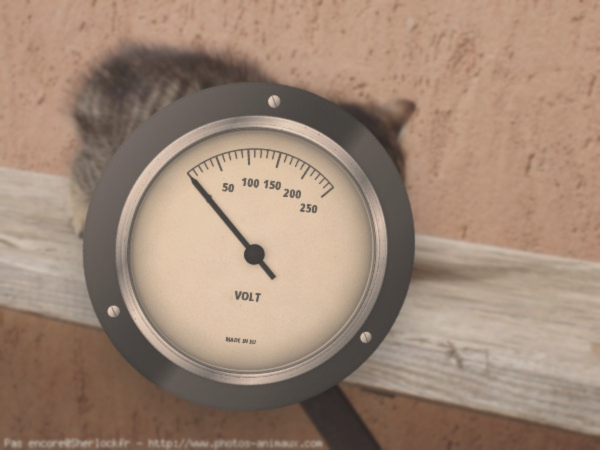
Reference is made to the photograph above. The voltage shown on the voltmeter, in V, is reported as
0 V
